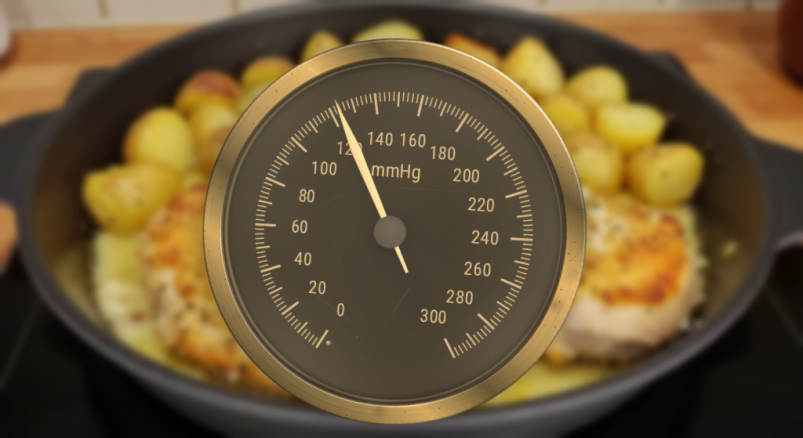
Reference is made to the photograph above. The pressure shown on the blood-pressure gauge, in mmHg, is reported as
124 mmHg
